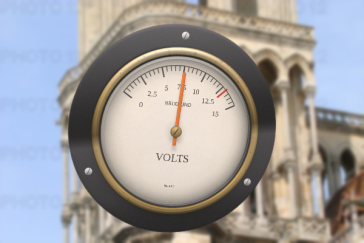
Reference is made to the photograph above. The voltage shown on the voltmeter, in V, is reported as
7.5 V
